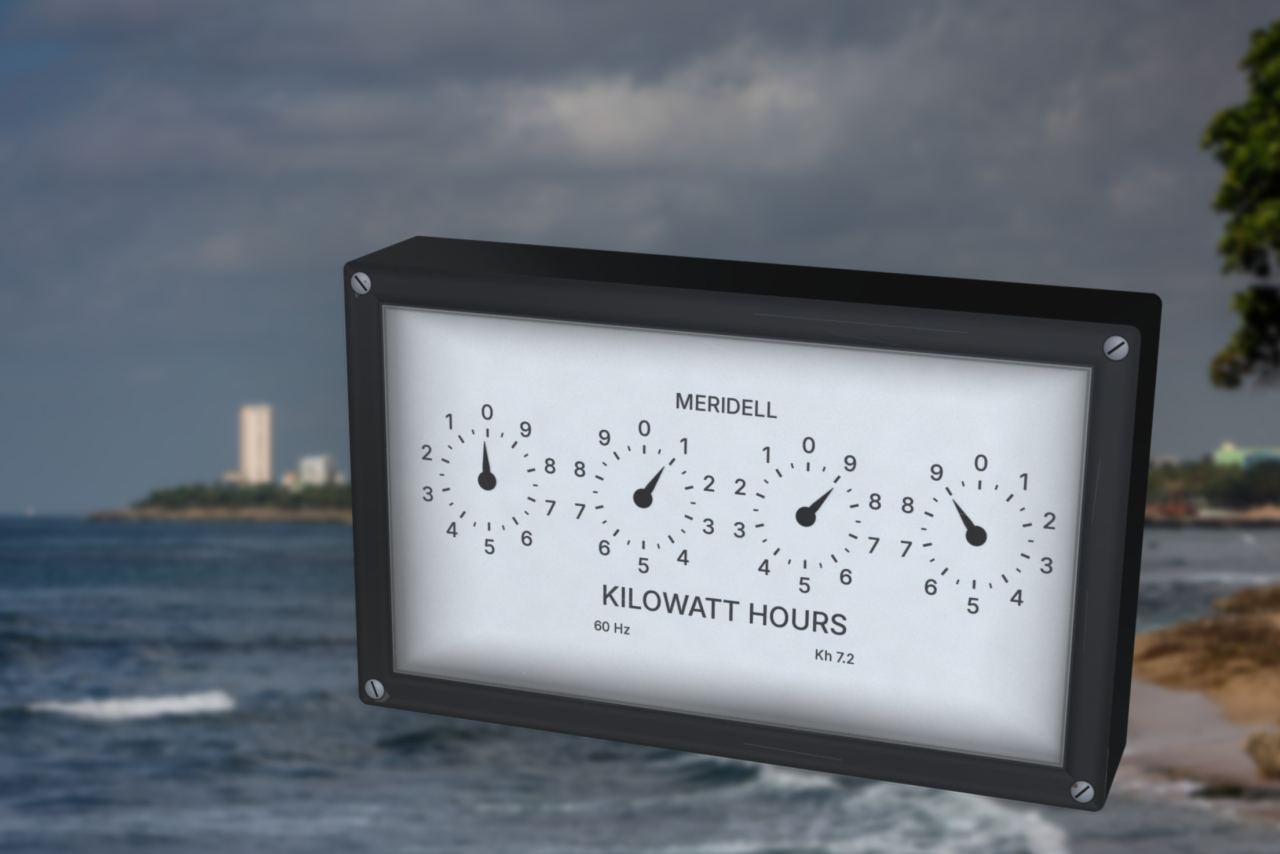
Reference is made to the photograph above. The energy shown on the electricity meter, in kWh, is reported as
89 kWh
